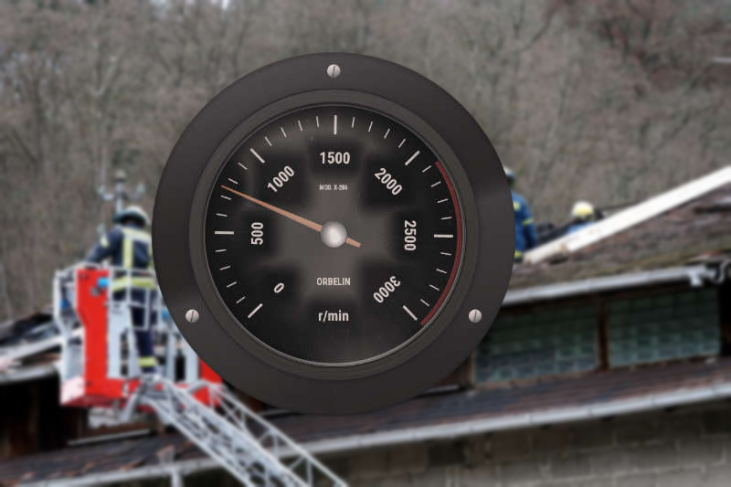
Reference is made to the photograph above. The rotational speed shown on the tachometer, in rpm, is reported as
750 rpm
